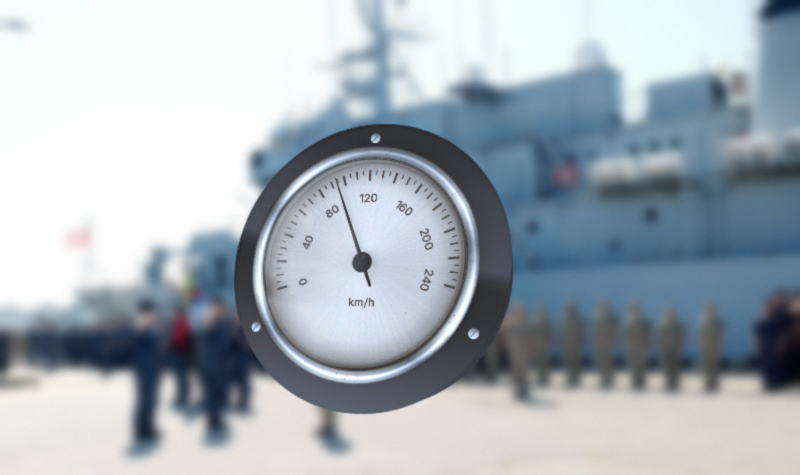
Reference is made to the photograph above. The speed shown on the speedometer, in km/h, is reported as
95 km/h
